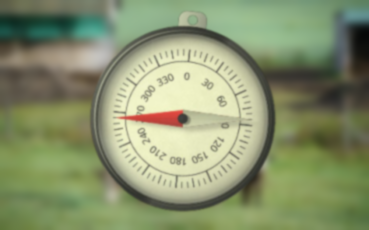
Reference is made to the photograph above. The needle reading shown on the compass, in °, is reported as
265 °
